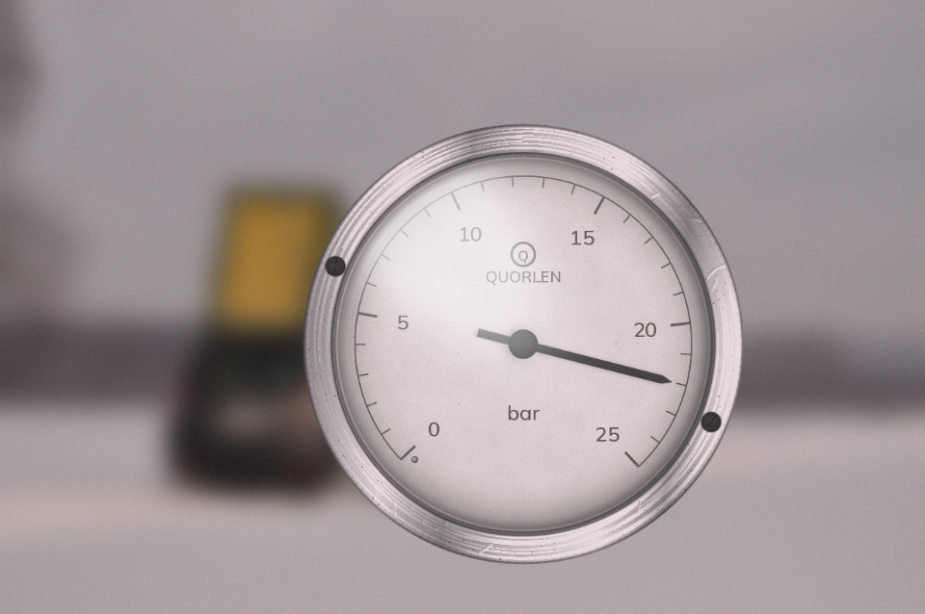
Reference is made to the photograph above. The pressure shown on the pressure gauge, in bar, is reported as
22 bar
